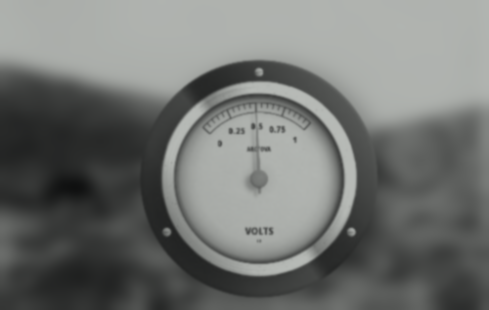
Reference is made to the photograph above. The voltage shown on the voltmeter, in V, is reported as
0.5 V
